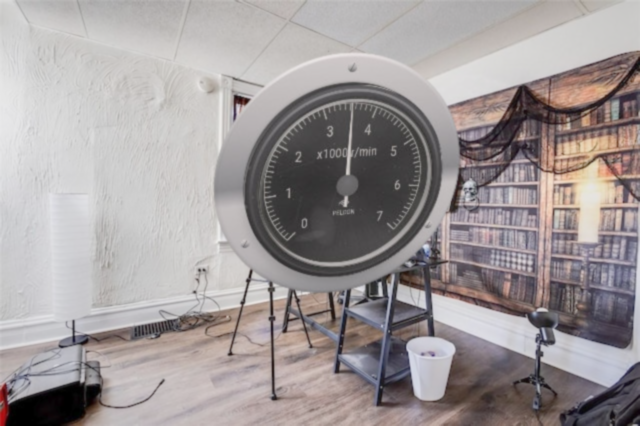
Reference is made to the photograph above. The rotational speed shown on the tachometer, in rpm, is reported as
3500 rpm
